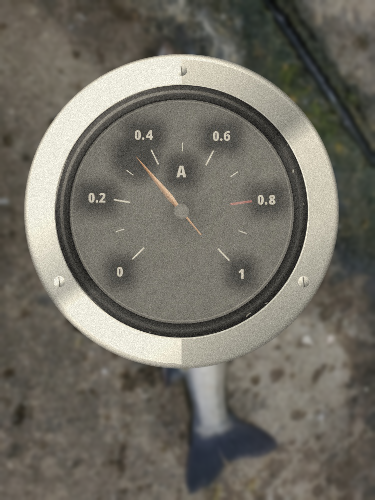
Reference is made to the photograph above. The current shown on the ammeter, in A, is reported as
0.35 A
